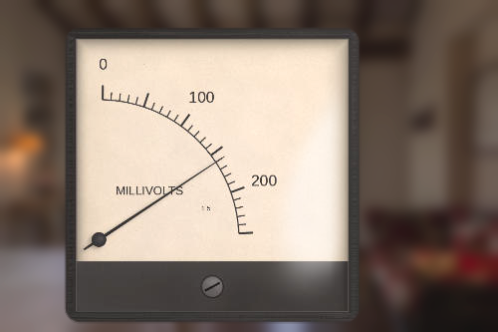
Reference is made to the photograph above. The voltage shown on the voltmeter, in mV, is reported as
160 mV
